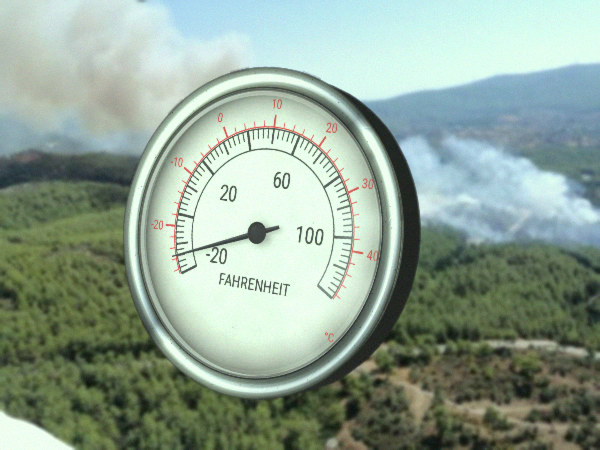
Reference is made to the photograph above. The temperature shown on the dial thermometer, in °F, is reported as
-14 °F
